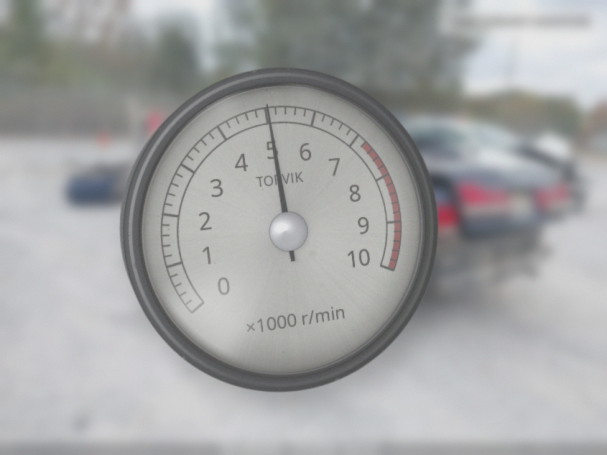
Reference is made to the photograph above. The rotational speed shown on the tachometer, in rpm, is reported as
5000 rpm
